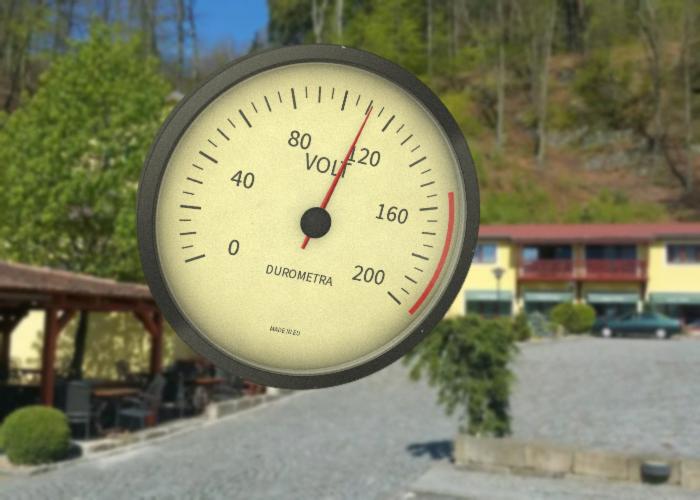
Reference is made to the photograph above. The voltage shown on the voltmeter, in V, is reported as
110 V
